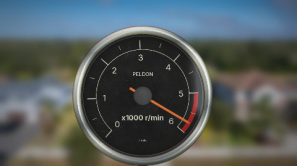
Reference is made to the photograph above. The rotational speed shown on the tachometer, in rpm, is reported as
5750 rpm
